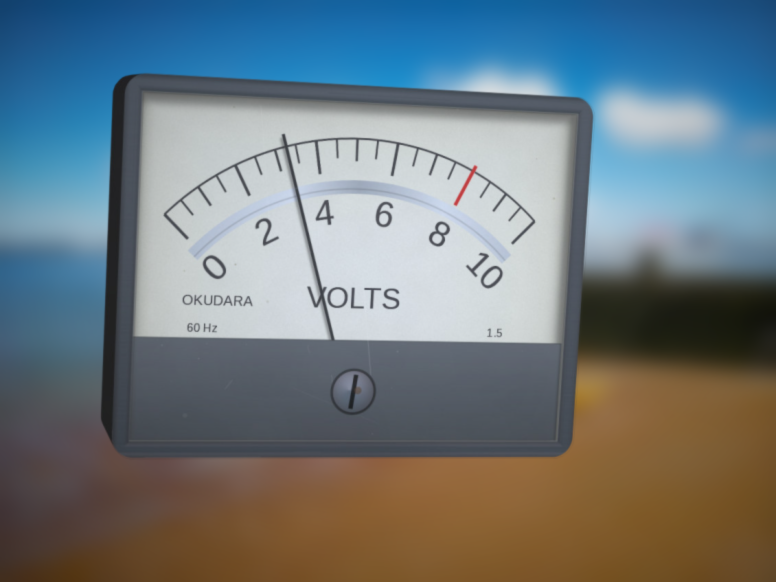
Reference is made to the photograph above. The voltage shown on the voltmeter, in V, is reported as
3.25 V
